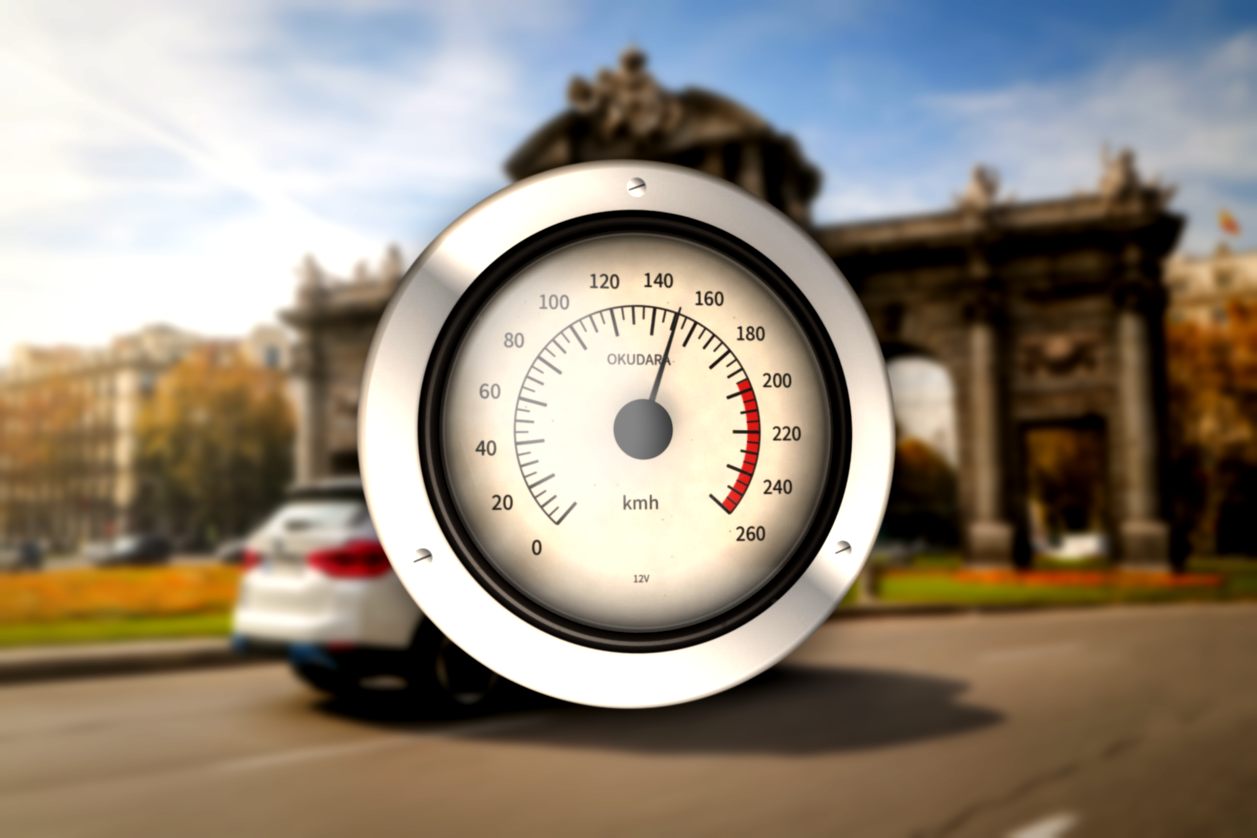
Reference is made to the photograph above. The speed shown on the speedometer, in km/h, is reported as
150 km/h
